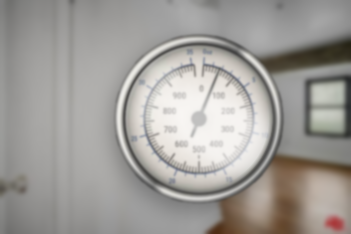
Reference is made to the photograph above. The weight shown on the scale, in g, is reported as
50 g
